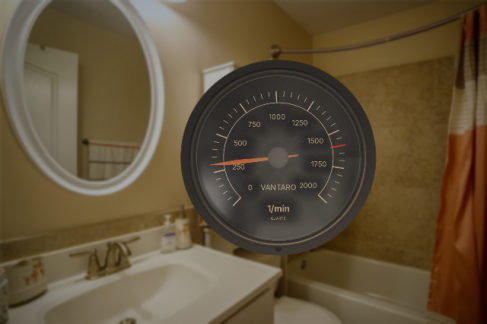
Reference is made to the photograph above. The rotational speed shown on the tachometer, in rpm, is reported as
300 rpm
